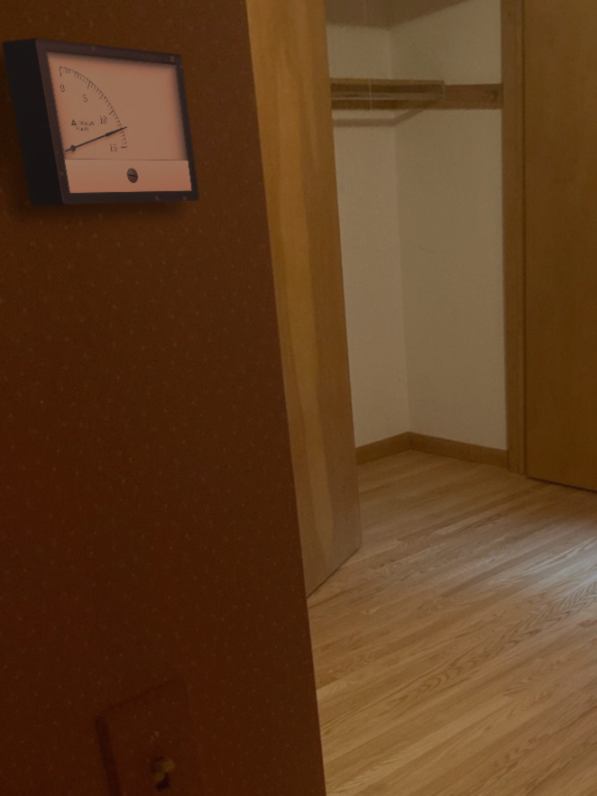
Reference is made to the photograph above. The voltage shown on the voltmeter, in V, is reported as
12.5 V
